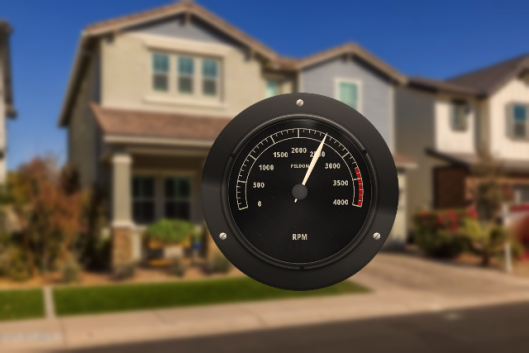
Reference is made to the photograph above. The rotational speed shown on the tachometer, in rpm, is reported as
2500 rpm
